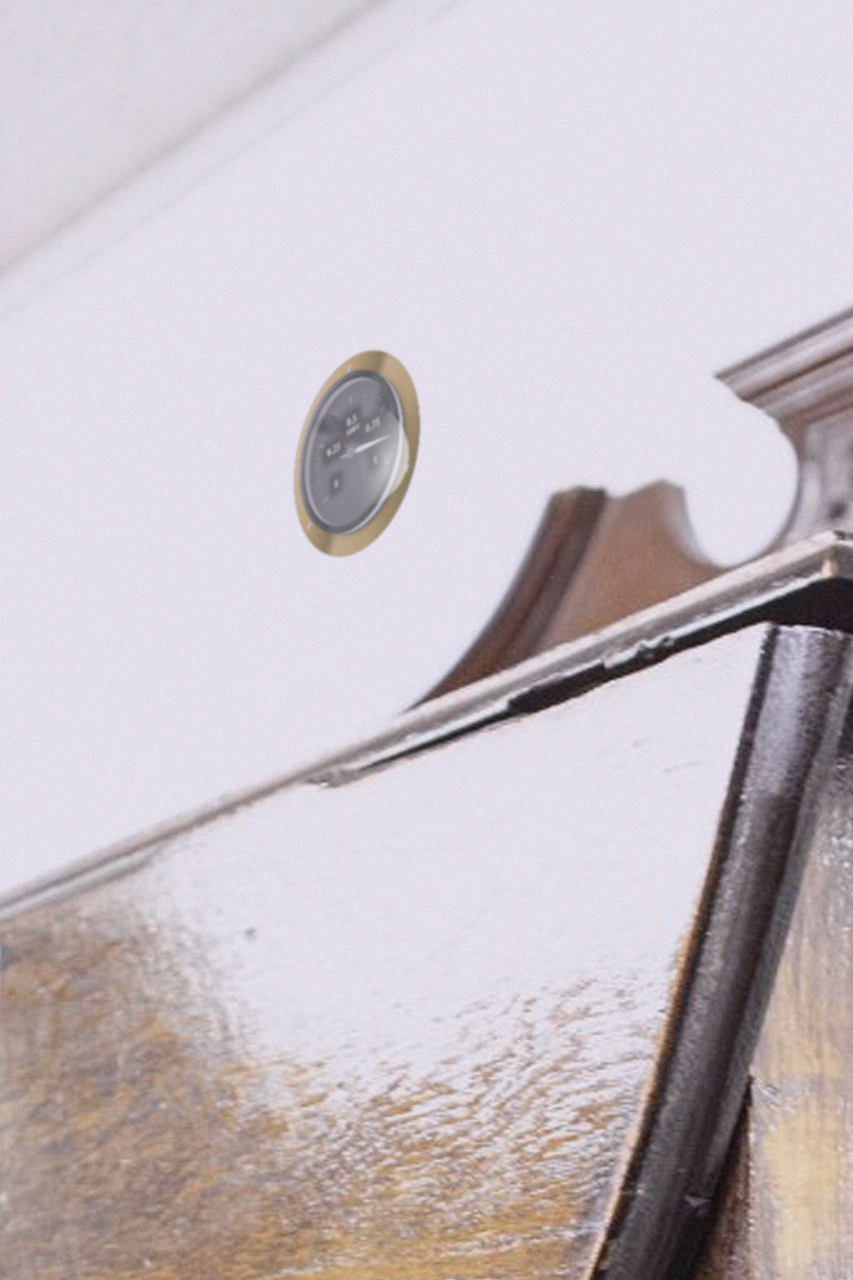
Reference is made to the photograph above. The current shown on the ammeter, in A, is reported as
0.9 A
